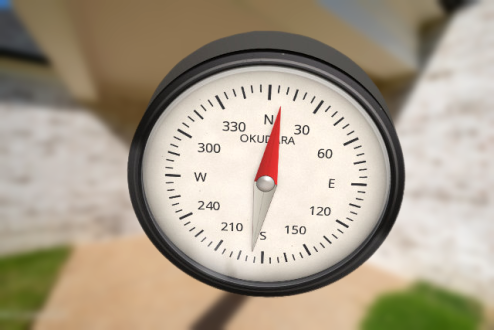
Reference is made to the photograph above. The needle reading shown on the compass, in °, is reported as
7.5 °
